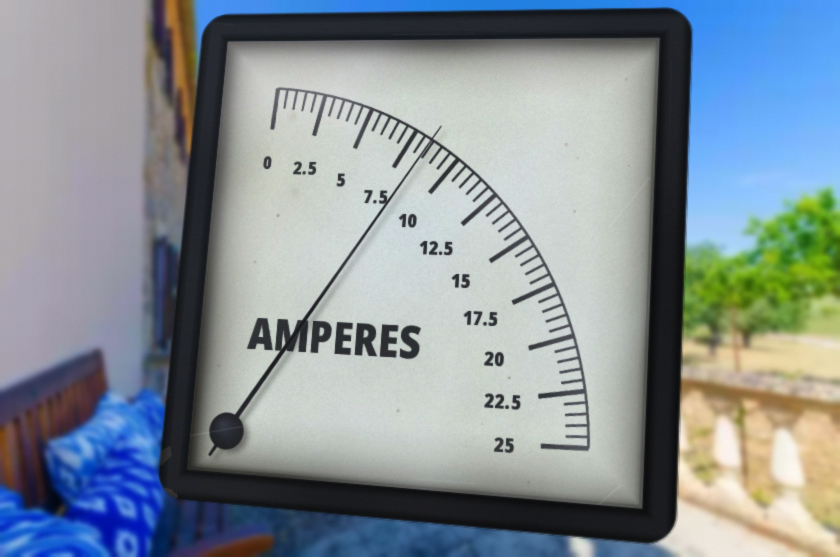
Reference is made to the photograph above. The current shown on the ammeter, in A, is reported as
8.5 A
